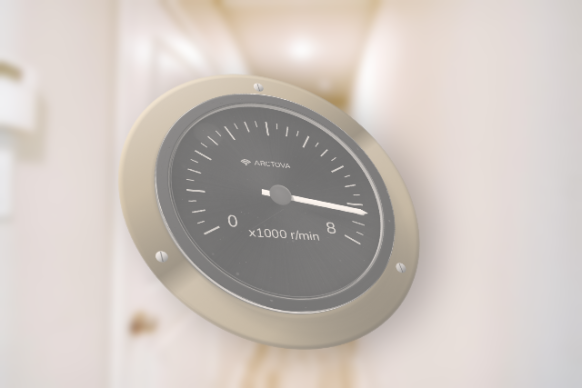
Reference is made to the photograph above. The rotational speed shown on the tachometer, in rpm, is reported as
7250 rpm
